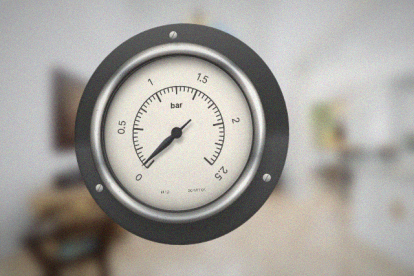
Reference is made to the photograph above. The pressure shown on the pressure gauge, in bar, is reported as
0.05 bar
